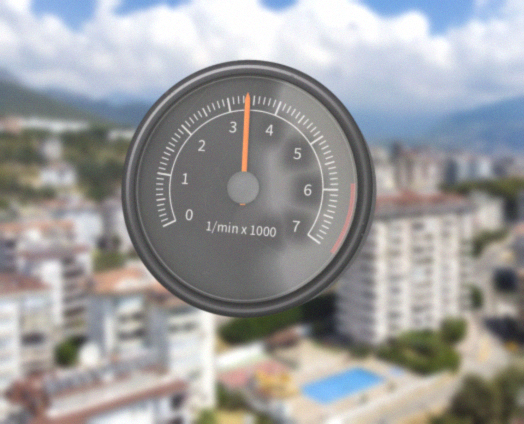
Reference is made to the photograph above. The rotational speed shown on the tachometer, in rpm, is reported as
3400 rpm
